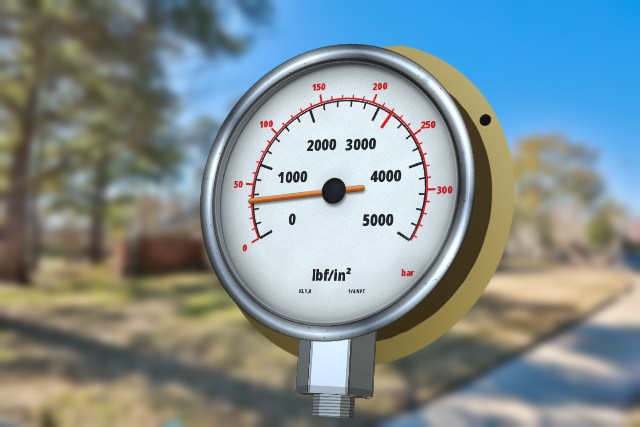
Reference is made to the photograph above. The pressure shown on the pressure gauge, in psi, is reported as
500 psi
